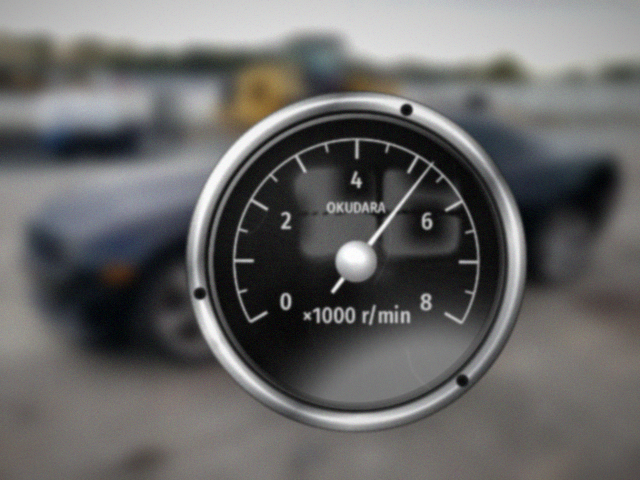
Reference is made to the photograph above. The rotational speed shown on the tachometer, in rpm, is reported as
5250 rpm
